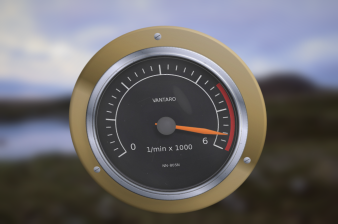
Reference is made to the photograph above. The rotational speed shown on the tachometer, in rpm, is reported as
5600 rpm
